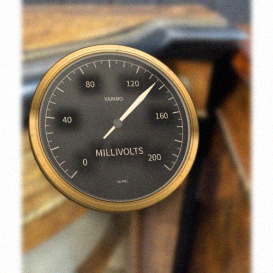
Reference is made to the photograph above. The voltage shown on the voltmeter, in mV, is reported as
135 mV
